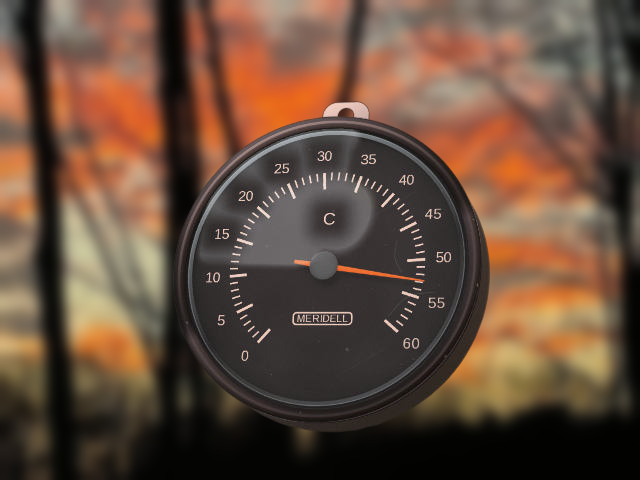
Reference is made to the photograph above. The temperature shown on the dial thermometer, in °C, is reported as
53 °C
